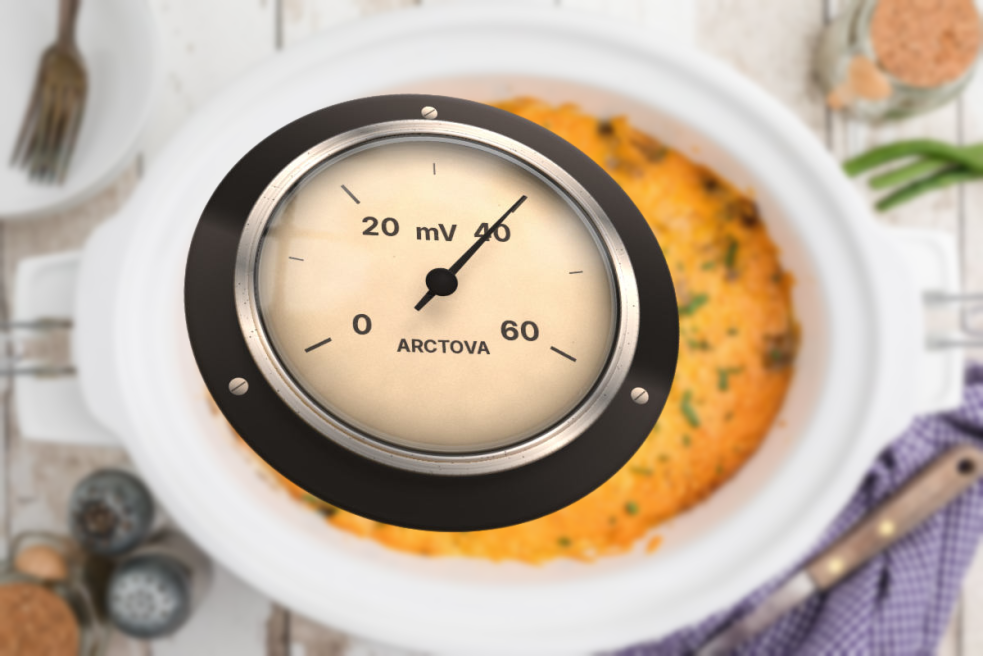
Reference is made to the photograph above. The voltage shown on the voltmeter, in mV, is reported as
40 mV
